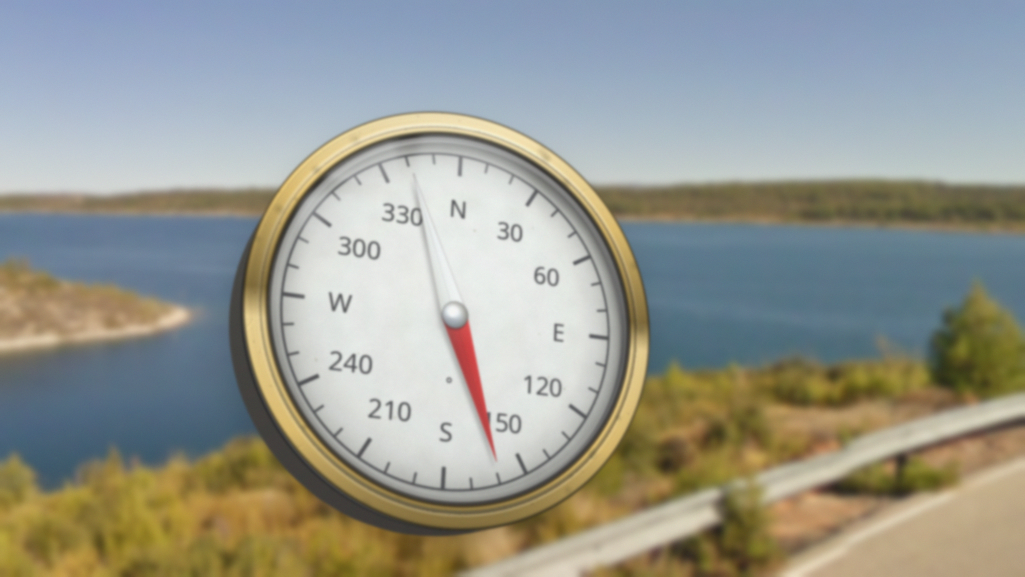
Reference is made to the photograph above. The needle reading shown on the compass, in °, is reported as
160 °
